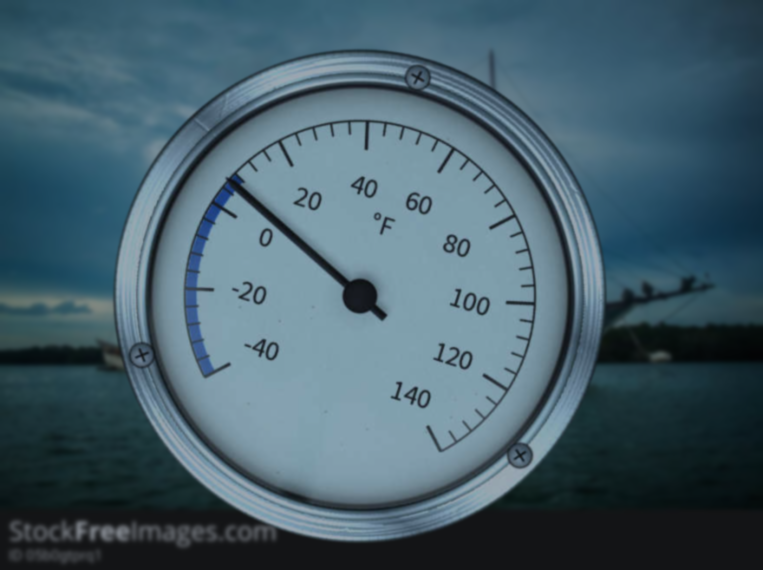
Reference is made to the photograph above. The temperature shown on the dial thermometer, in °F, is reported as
6 °F
